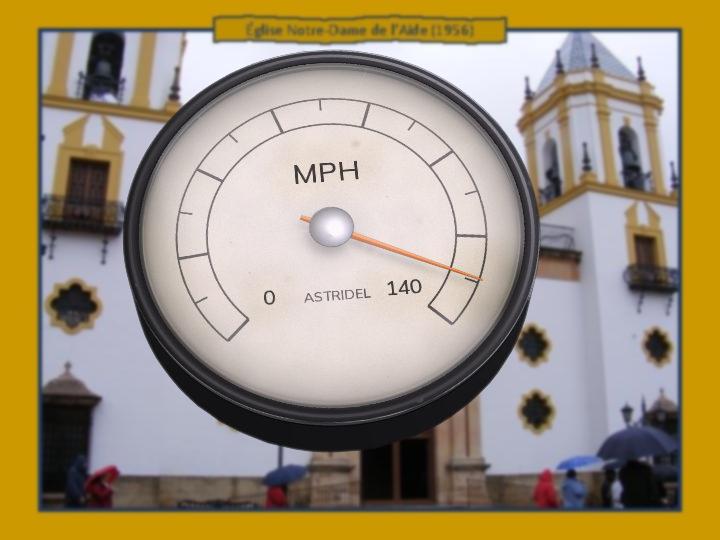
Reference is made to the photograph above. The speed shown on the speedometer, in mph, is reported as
130 mph
